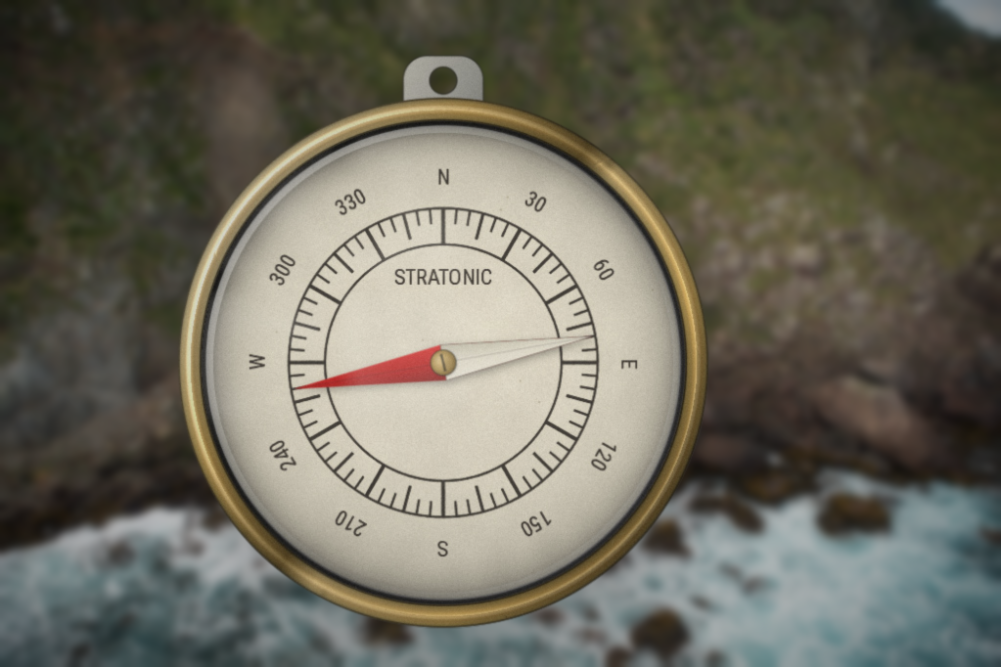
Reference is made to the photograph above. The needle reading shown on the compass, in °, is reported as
260 °
